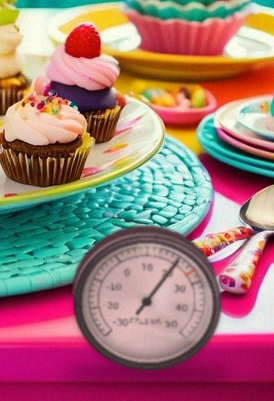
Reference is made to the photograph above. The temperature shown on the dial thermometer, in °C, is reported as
20 °C
